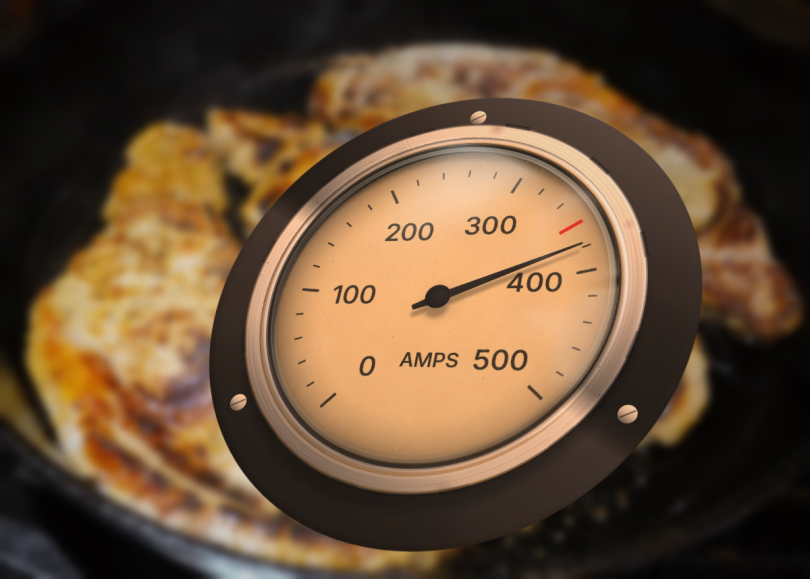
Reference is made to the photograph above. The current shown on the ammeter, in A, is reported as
380 A
